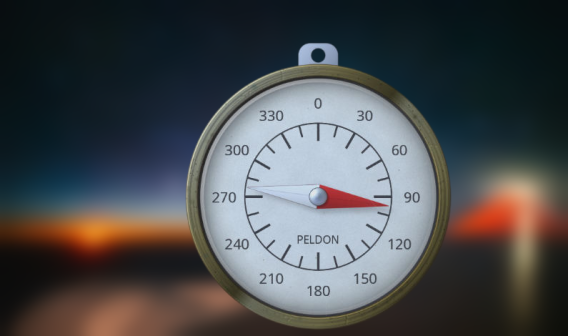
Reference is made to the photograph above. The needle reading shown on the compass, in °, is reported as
97.5 °
